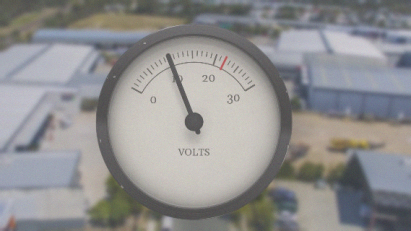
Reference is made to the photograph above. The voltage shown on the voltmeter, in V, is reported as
10 V
